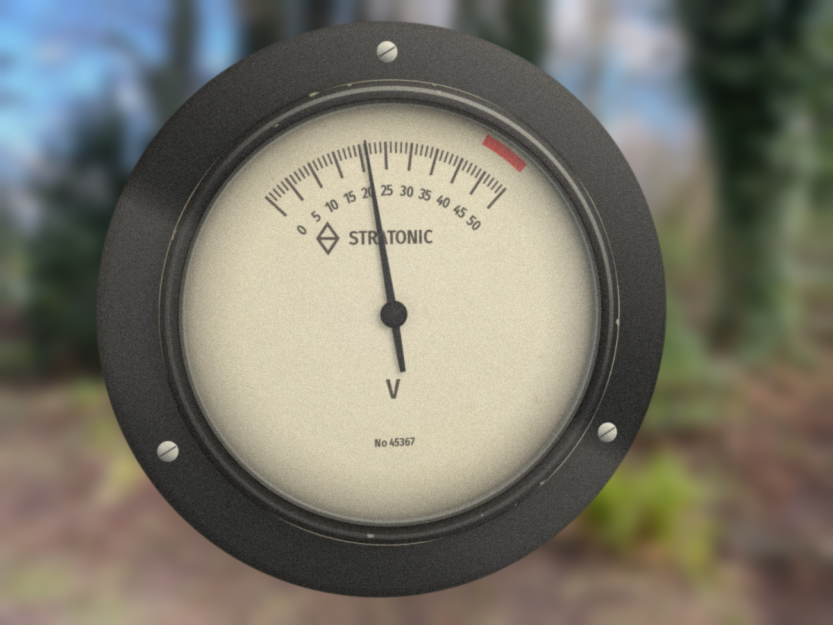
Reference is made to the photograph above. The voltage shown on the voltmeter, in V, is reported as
21 V
